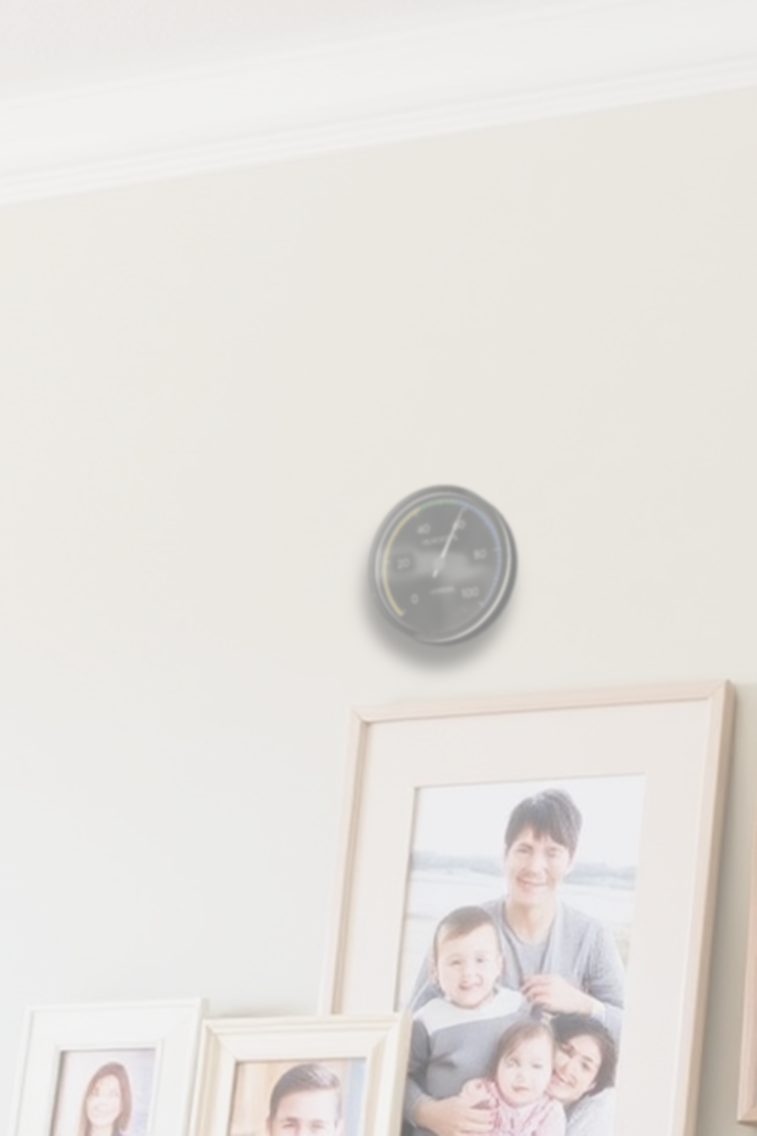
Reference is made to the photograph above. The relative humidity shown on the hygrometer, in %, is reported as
60 %
